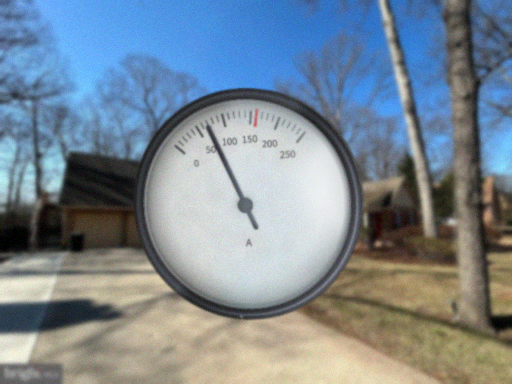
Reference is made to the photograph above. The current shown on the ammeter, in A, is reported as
70 A
